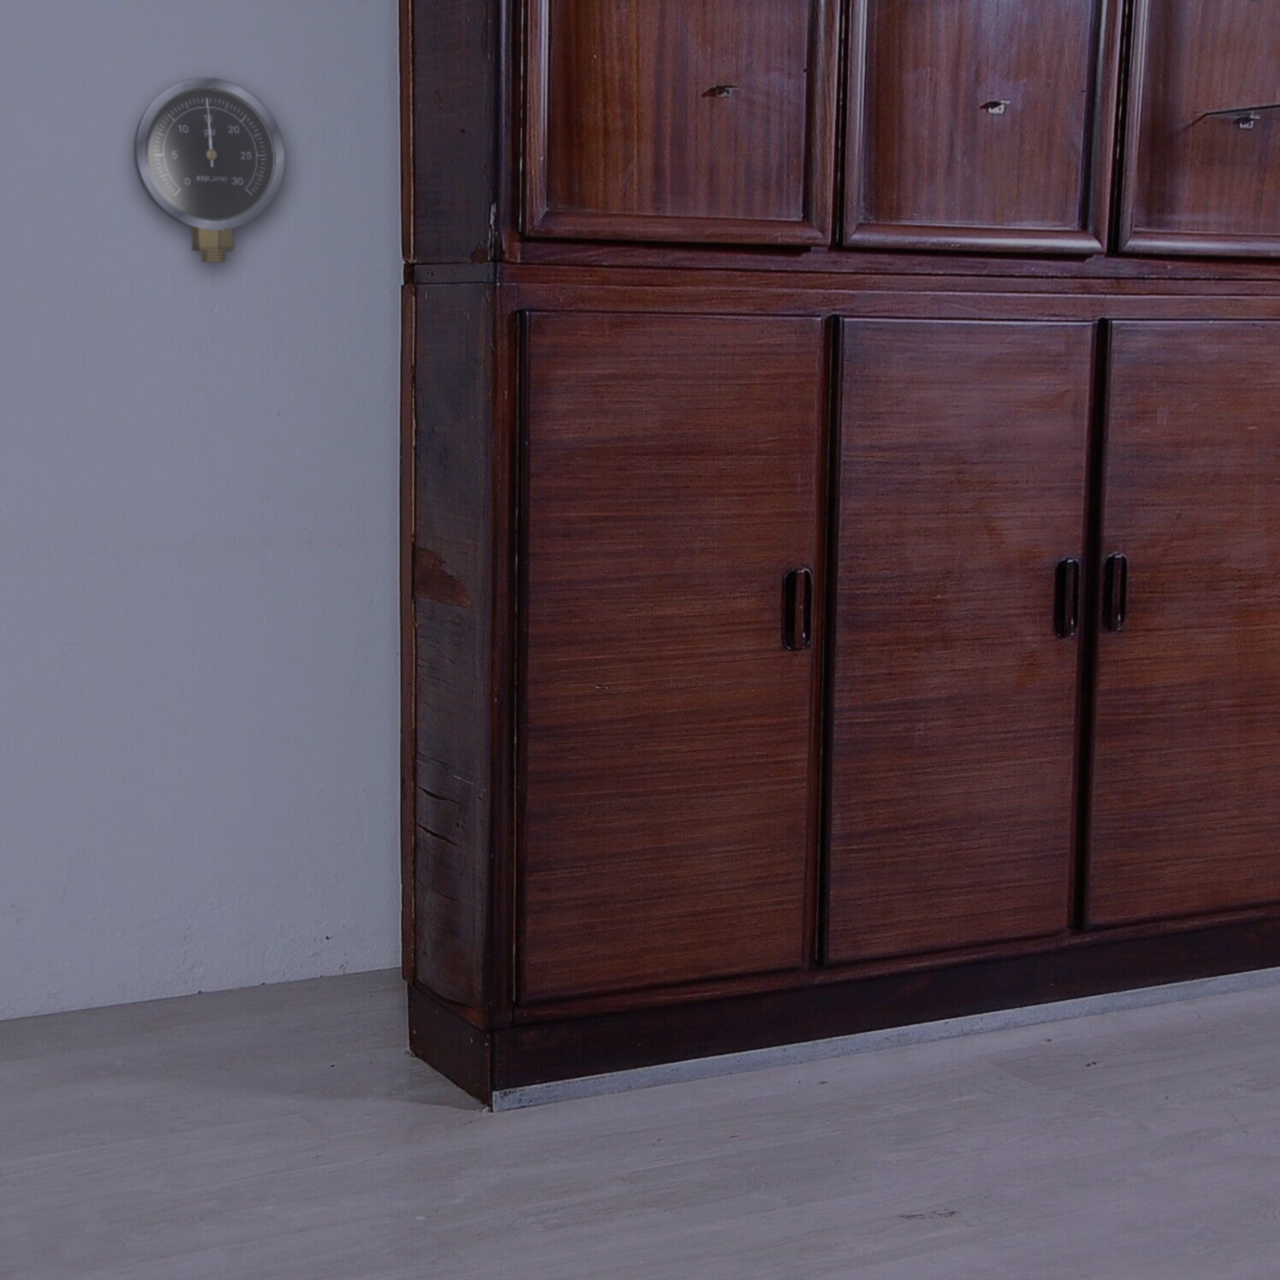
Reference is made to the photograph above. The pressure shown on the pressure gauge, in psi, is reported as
15 psi
